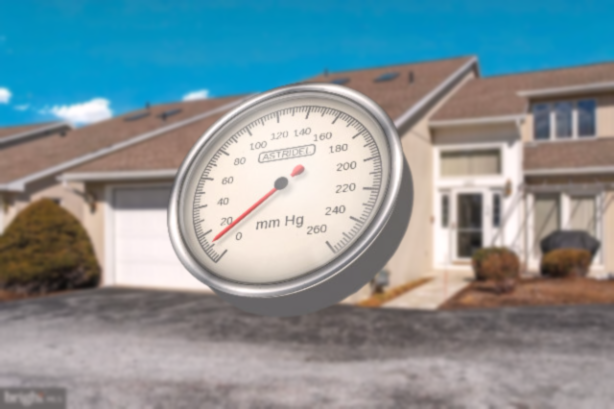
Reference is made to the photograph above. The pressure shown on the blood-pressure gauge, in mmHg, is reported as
10 mmHg
